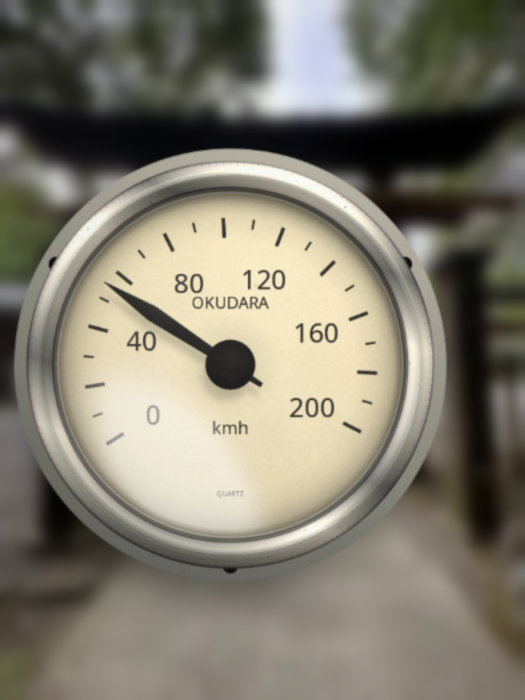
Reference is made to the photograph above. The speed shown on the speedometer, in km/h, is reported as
55 km/h
